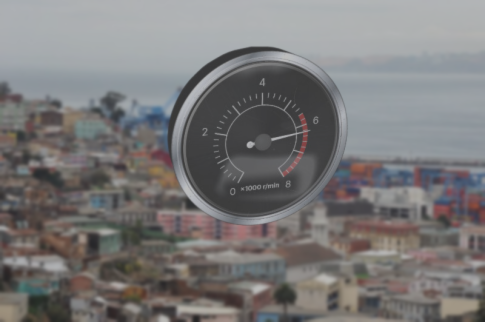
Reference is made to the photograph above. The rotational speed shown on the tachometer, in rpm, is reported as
6200 rpm
